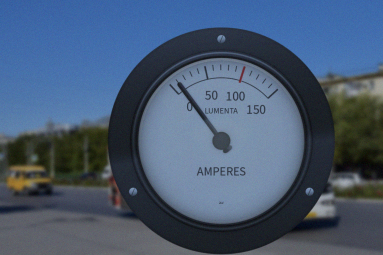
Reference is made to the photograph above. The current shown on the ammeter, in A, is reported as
10 A
